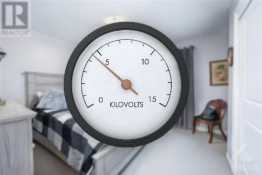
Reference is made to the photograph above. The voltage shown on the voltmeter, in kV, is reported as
4.5 kV
